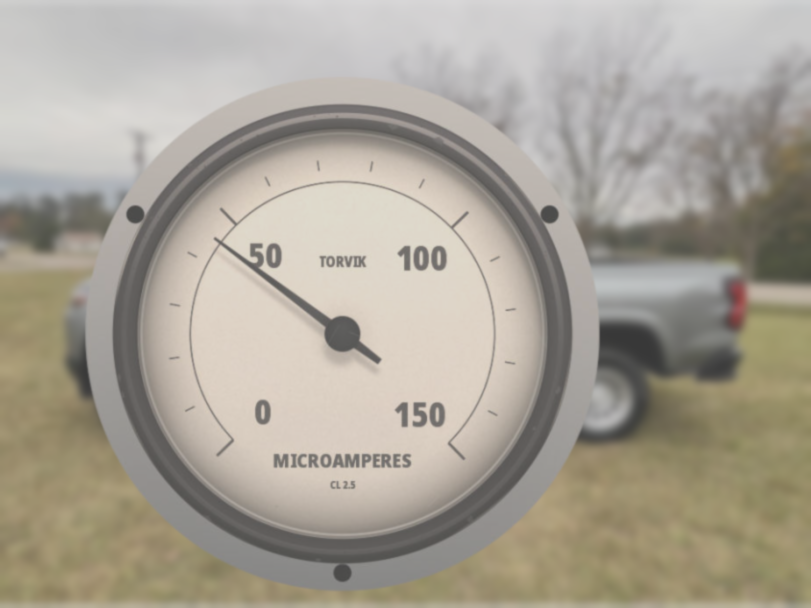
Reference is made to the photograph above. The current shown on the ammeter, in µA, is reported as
45 µA
